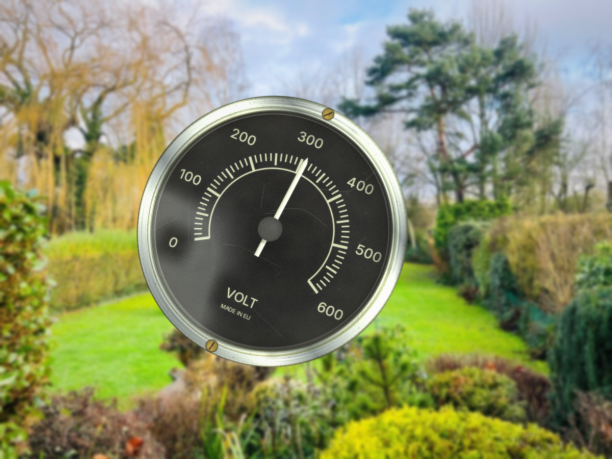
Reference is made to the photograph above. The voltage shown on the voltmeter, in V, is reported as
310 V
